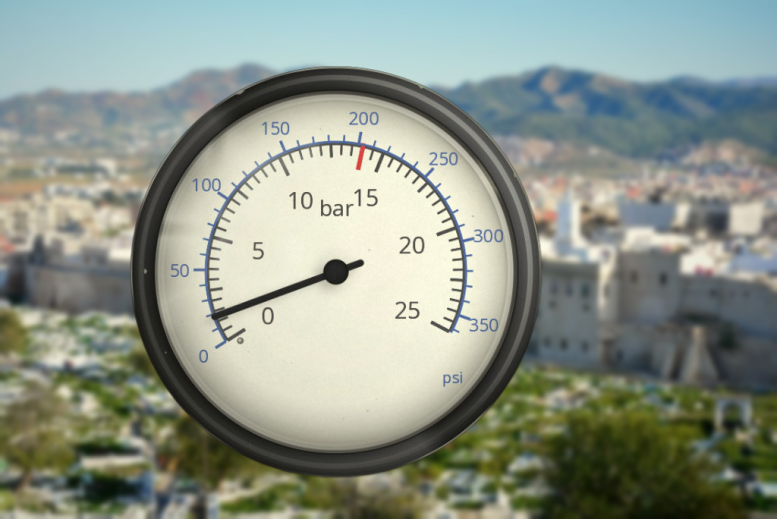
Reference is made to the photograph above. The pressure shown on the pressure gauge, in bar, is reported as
1.25 bar
